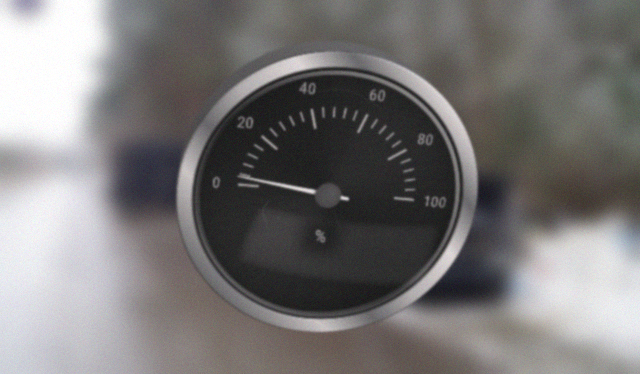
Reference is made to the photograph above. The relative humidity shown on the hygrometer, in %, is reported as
4 %
